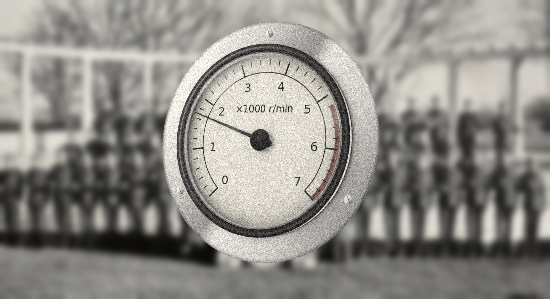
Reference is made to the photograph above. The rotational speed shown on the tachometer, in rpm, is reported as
1700 rpm
